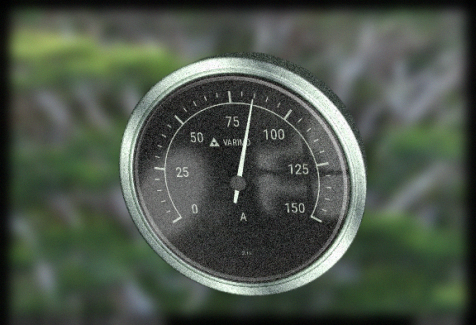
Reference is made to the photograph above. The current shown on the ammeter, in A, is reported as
85 A
